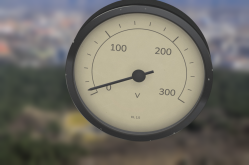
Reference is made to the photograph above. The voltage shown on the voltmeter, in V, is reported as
10 V
